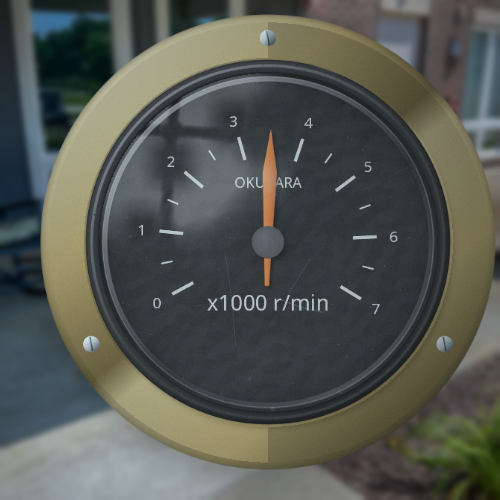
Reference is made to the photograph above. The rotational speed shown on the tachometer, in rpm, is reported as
3500 rpm
